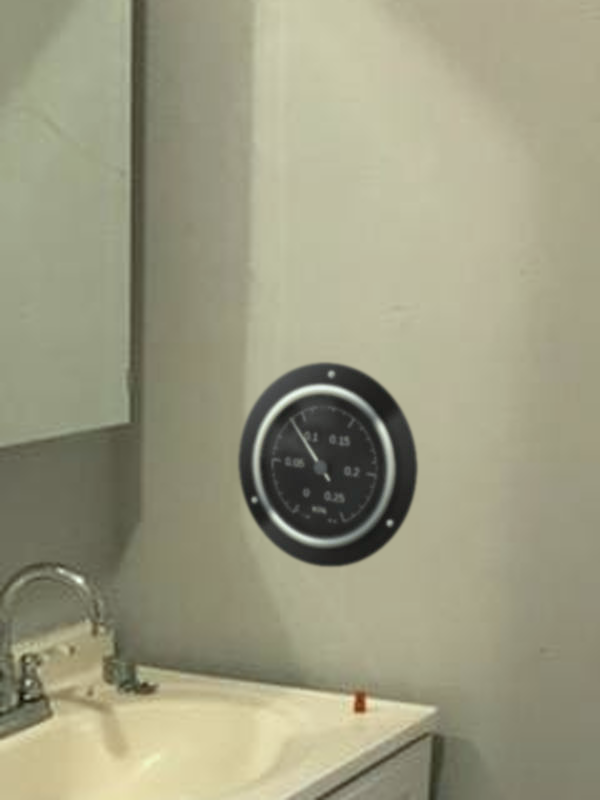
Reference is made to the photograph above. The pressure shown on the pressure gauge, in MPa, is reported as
0.09 MPa
